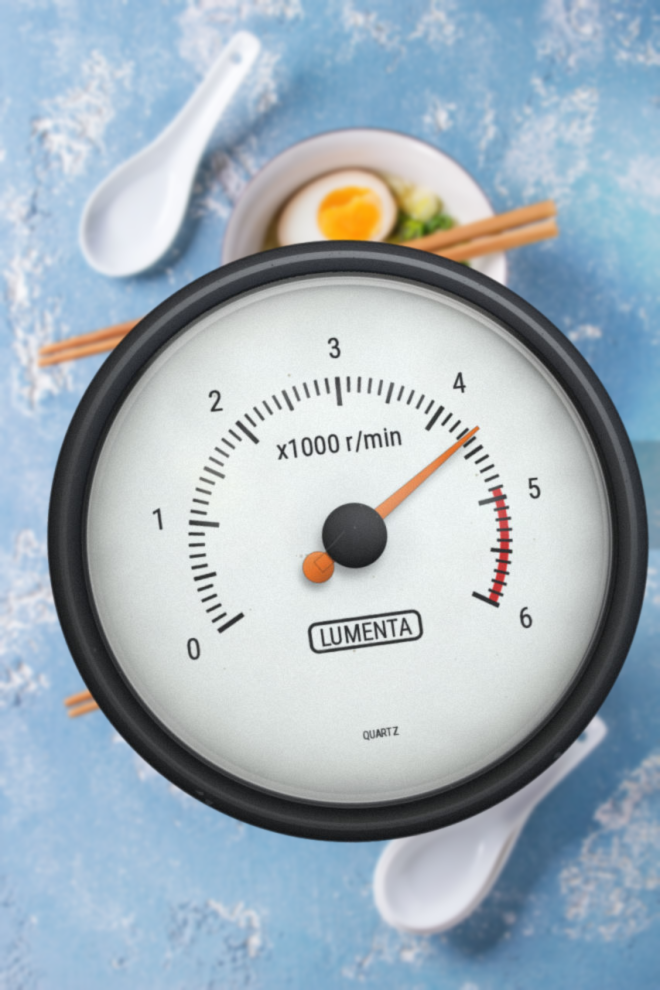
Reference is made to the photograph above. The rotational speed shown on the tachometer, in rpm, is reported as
4350 rpm
